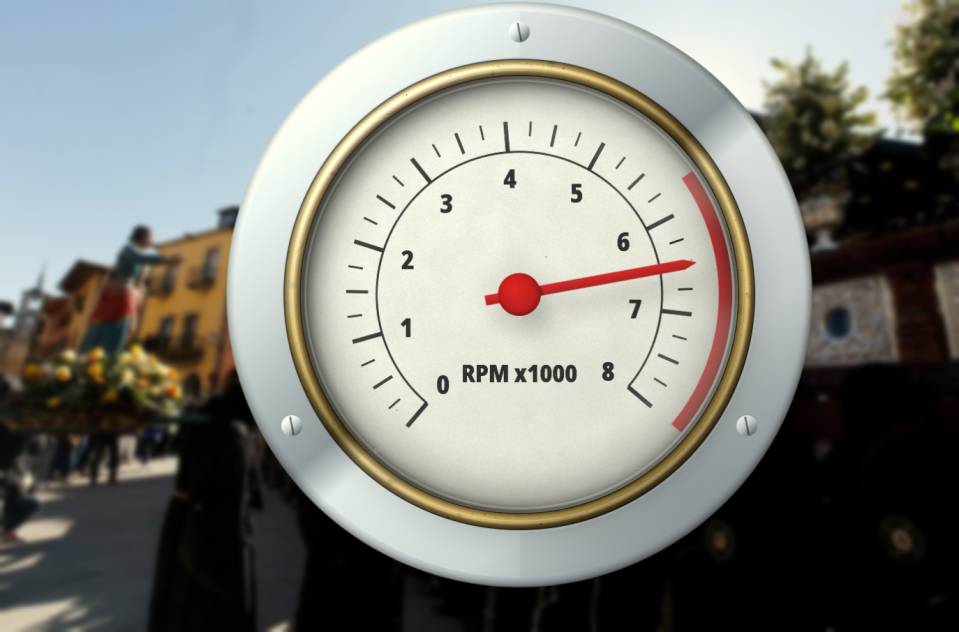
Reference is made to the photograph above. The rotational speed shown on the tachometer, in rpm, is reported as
6500 rpm
